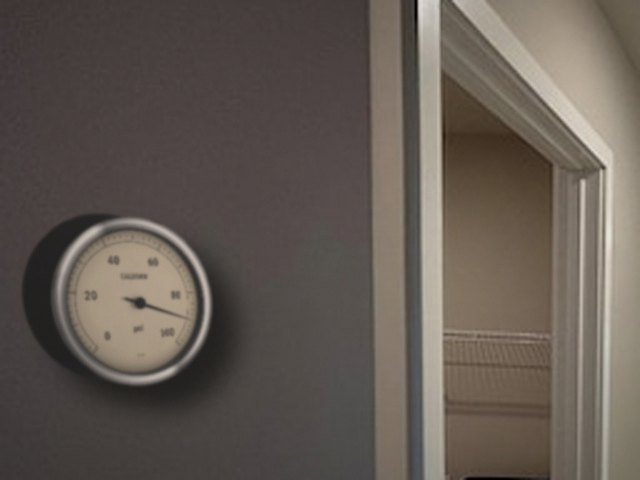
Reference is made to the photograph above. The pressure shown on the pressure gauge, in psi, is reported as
90 psi
